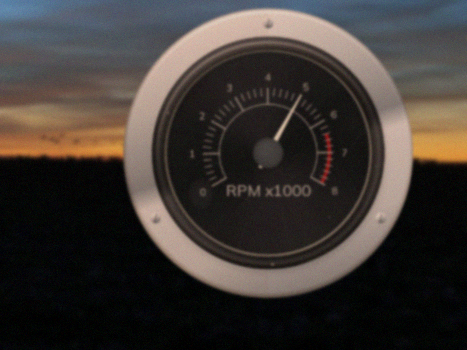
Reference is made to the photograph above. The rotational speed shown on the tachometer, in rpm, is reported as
5000 rpm
